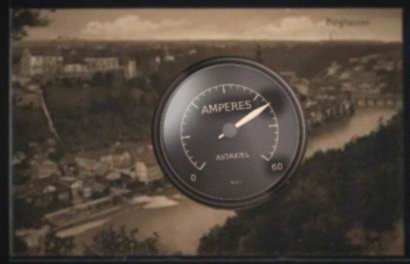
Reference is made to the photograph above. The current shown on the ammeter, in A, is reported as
44 A
